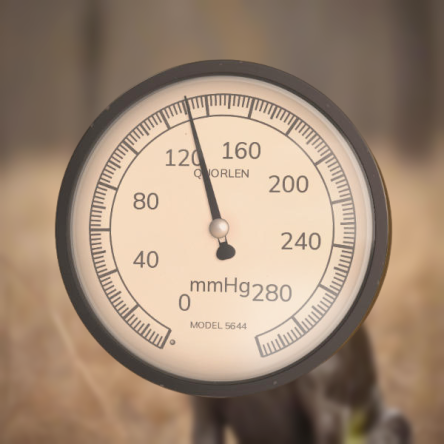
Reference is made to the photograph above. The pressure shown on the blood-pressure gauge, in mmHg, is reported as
132 mmHg
